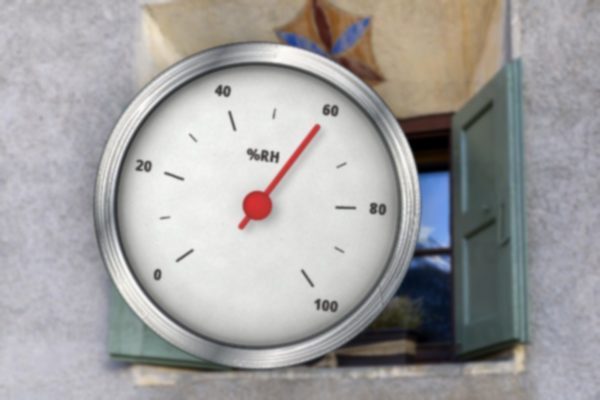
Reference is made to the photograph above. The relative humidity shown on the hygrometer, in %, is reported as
60 %
